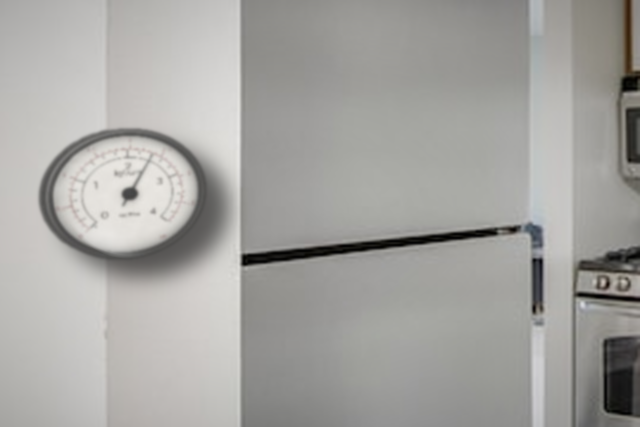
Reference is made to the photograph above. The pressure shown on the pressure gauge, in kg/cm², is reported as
2.4 kg/cm²
